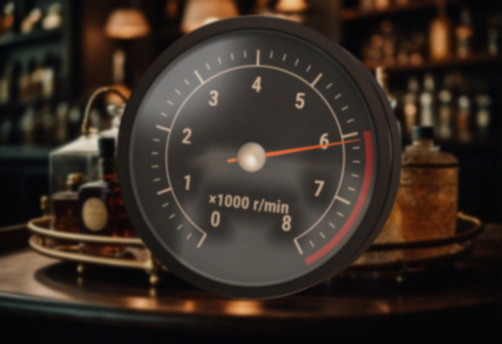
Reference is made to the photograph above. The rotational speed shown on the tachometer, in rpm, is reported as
6100 rpm
